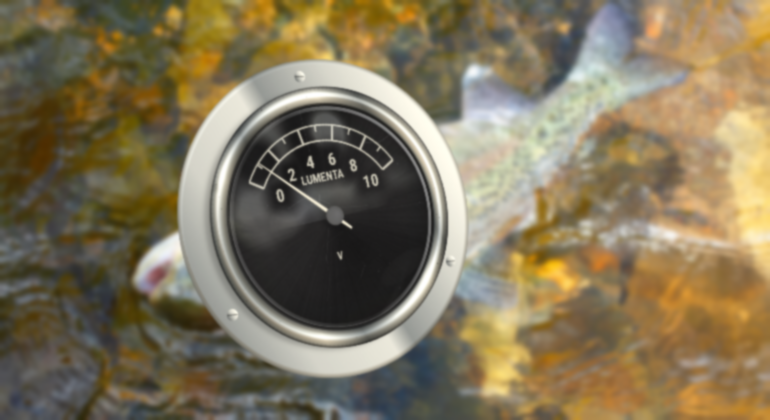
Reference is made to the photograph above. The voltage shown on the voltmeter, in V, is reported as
1 V
